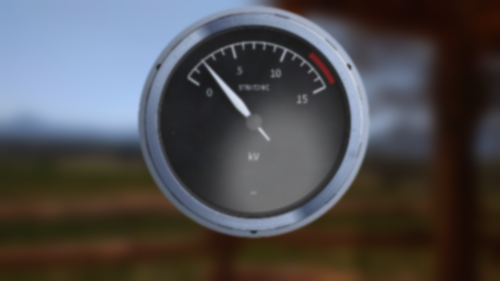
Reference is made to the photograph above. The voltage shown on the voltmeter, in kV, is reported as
2 kV
